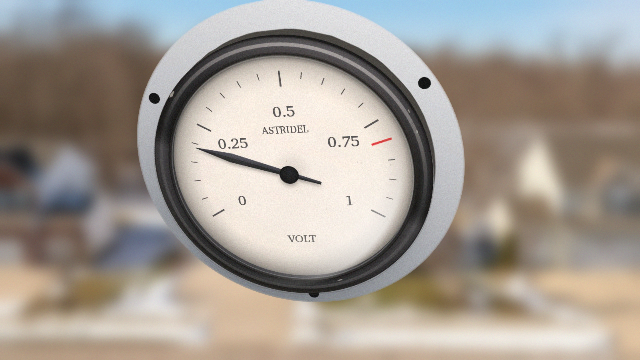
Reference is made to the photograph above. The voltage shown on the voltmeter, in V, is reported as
0.2 V
